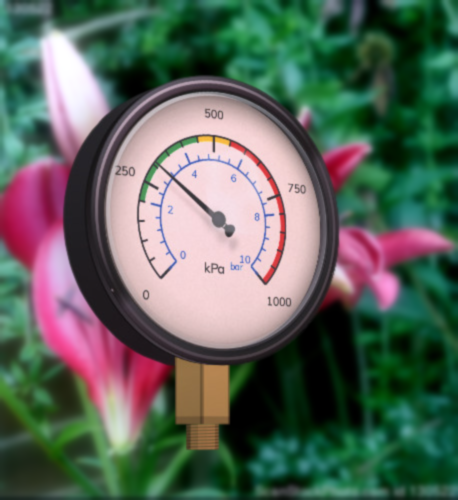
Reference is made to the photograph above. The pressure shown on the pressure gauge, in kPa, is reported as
300 kPa
